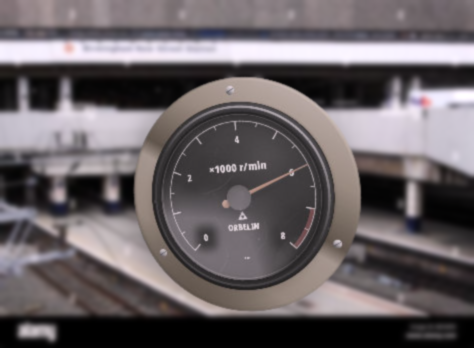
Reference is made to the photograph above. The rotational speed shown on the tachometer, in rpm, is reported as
6000 rpm
